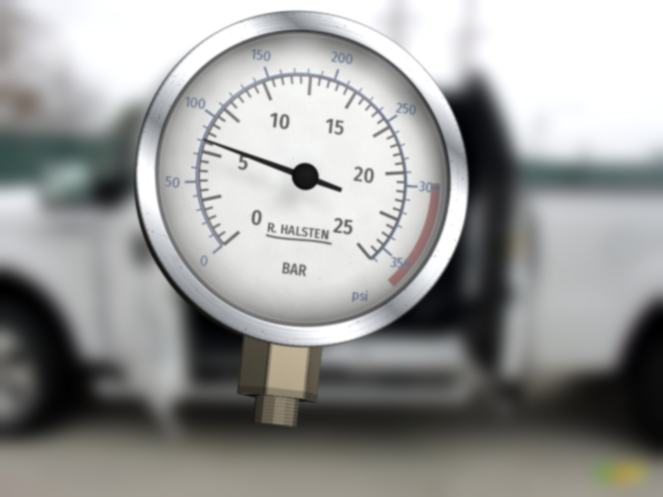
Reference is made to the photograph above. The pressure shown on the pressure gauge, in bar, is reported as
5.5 bar
